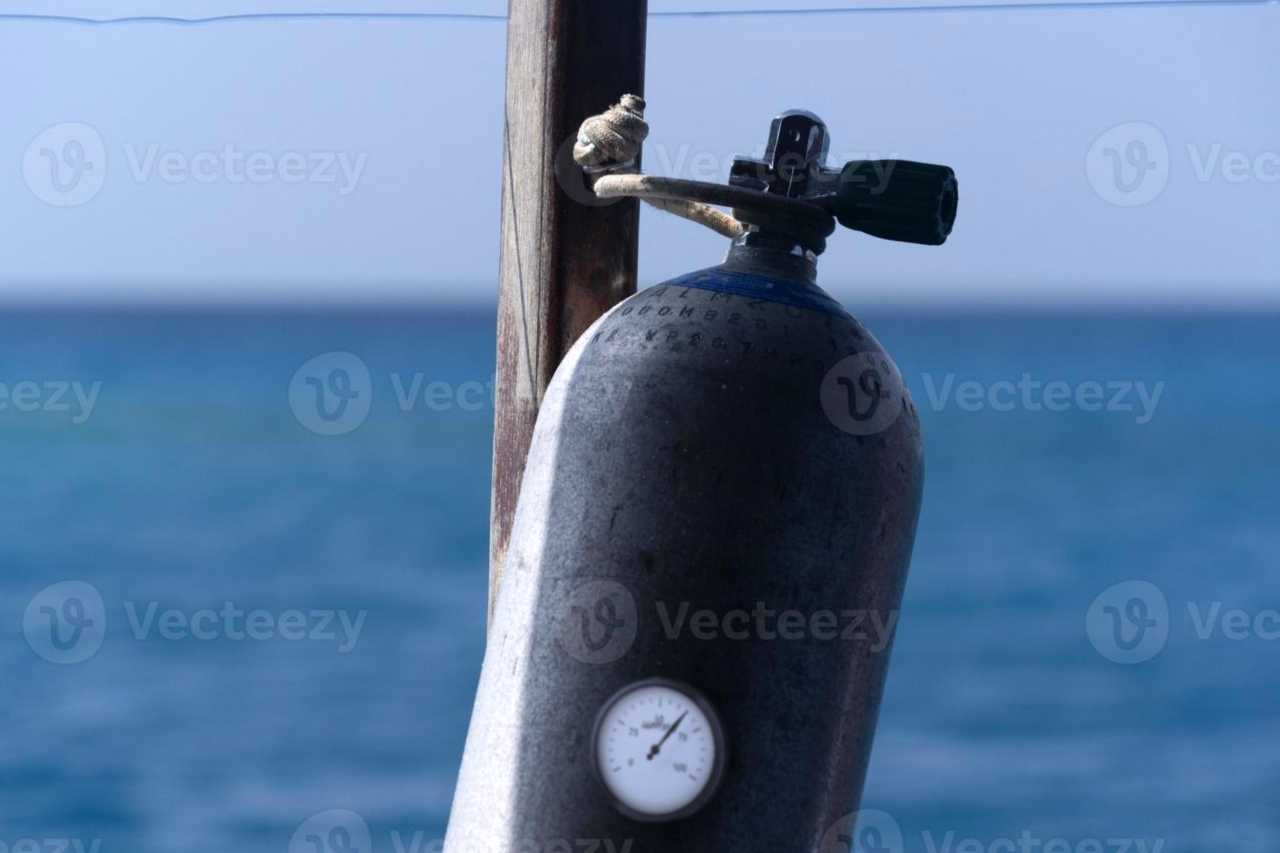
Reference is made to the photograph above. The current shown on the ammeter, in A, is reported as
65 A
